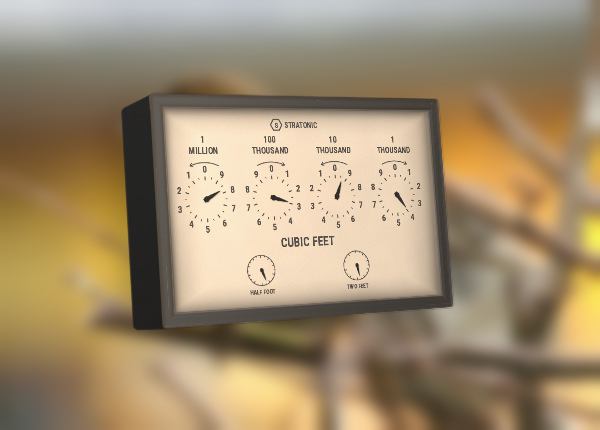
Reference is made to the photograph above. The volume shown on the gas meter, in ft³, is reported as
829400 ft³
